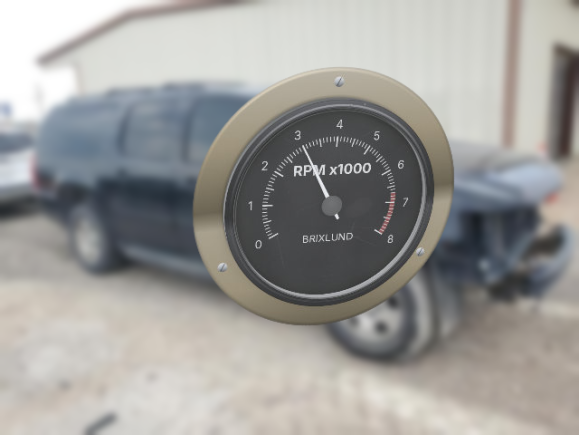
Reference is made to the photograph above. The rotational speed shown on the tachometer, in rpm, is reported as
3000 rpm
